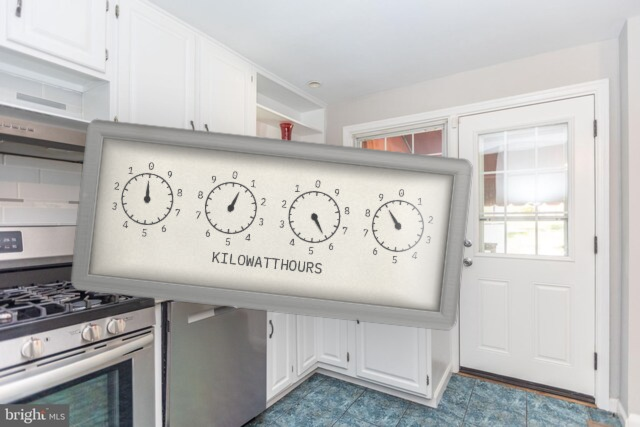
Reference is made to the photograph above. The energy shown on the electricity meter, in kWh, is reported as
59 kWh
